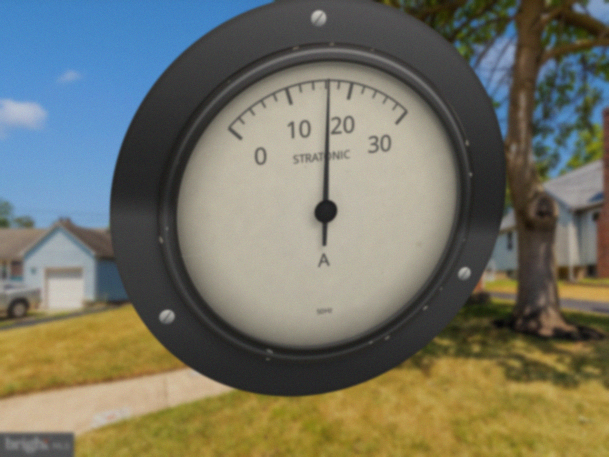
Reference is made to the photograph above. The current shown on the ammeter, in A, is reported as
16 A
